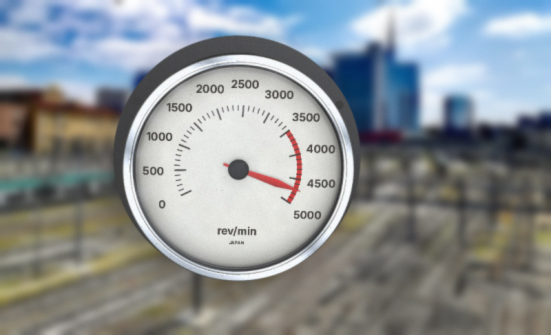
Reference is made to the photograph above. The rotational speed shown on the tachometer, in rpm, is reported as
4700 rpm
